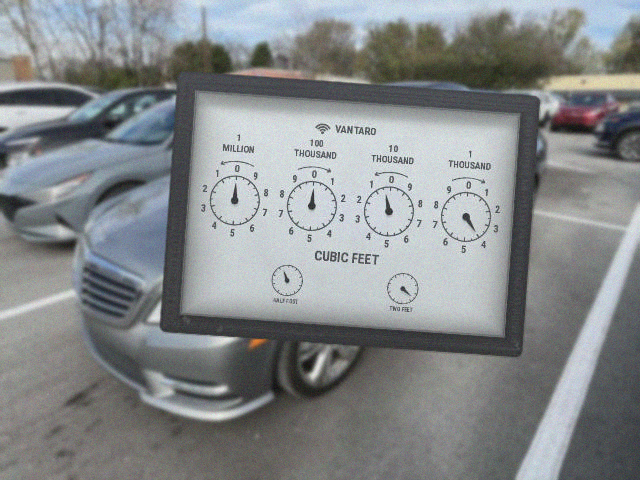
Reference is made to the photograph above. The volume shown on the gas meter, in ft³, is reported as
400 ft³
